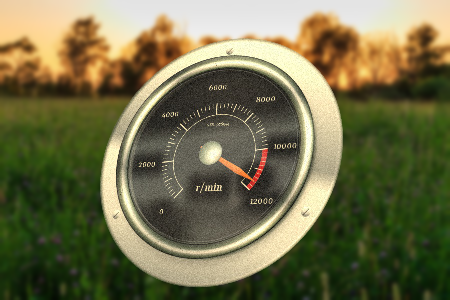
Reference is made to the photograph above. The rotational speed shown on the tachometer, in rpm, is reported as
11600 rpm
